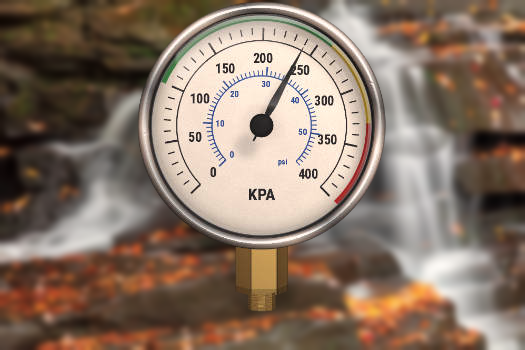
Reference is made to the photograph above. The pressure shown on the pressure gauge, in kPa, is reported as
240 kPa
